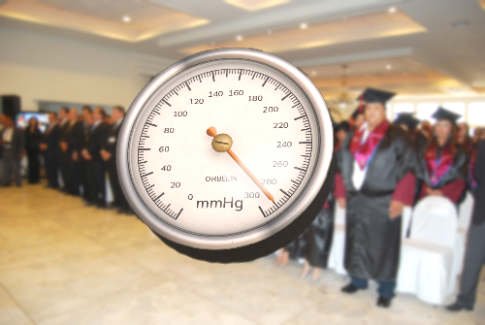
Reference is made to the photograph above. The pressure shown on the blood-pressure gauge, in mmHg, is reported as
290 mmHg
